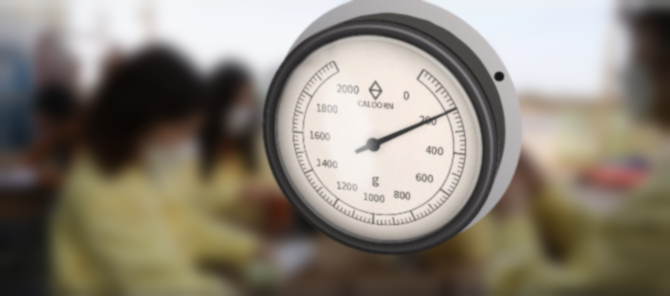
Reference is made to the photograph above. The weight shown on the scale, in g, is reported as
200 g
